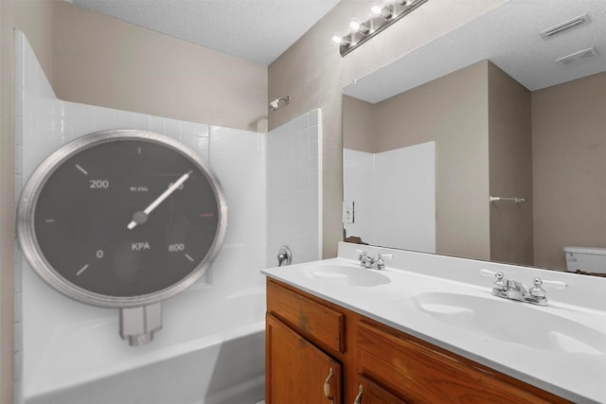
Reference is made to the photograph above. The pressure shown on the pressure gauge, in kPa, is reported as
400 kPa
